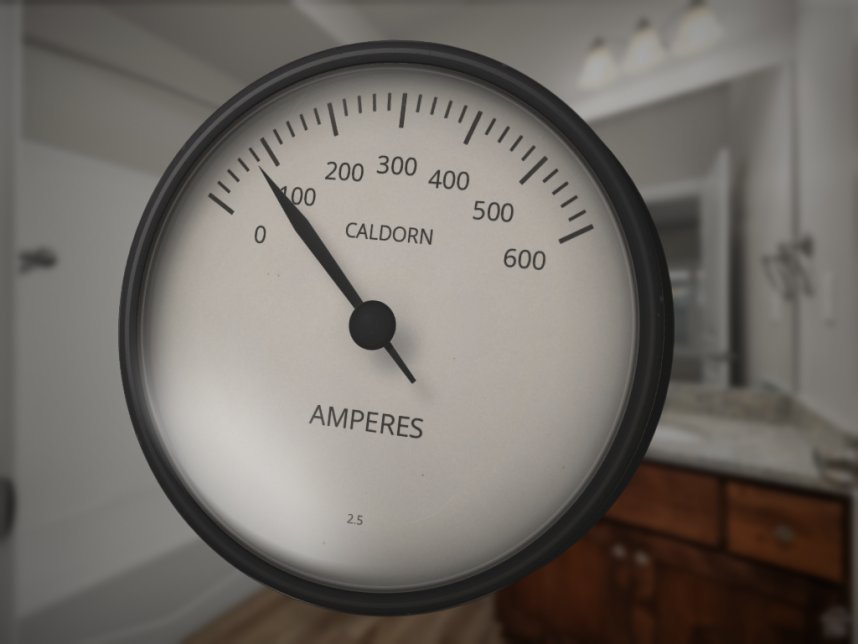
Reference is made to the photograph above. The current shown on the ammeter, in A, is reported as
80 A
